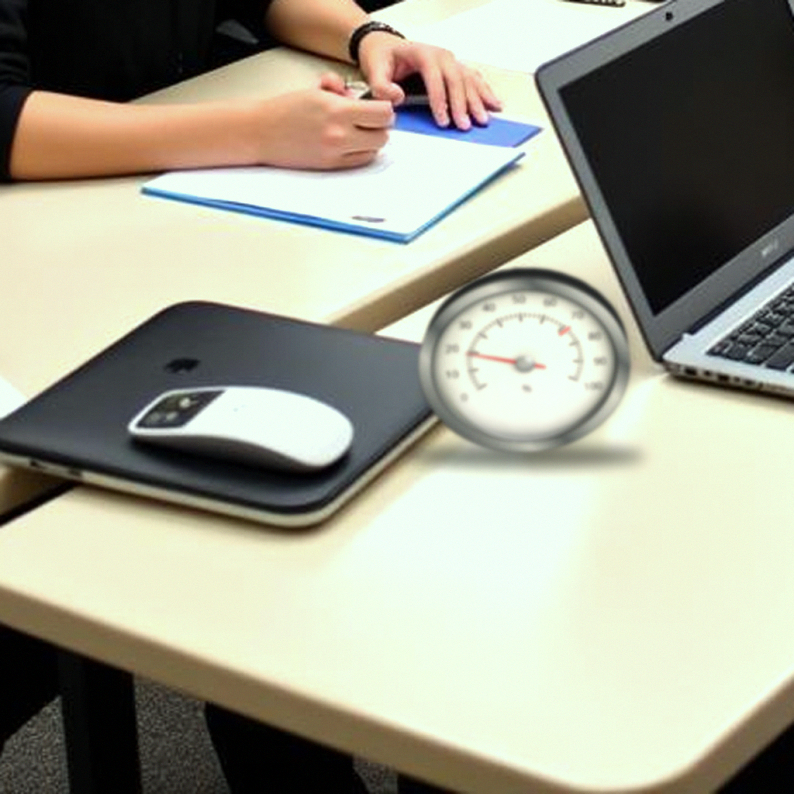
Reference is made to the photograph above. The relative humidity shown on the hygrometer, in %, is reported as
20 %
